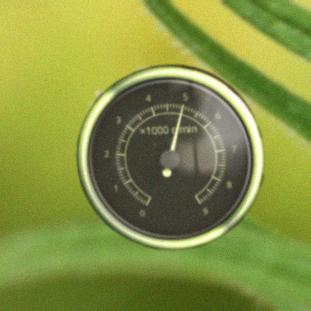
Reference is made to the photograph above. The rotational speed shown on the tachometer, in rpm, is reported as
5000 rpm
